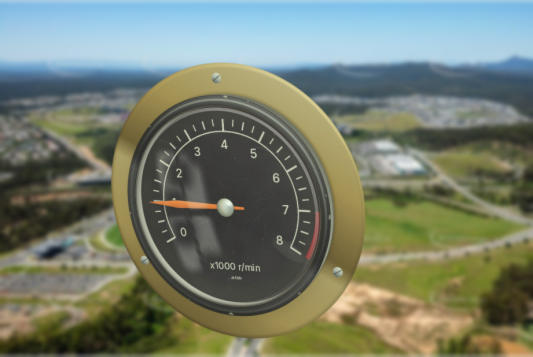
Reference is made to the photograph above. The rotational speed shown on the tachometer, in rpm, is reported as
1000 rpm
